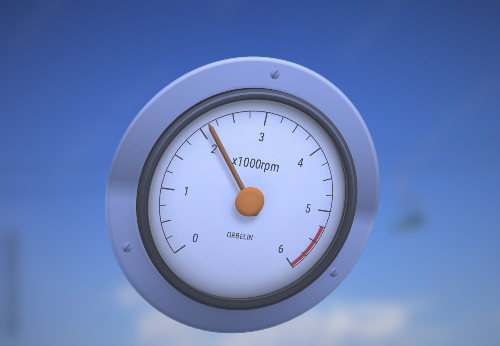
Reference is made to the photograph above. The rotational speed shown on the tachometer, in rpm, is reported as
2125 rpm
